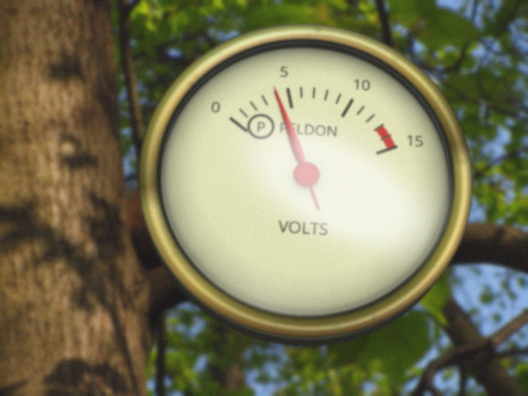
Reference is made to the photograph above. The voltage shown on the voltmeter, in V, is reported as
4 V
